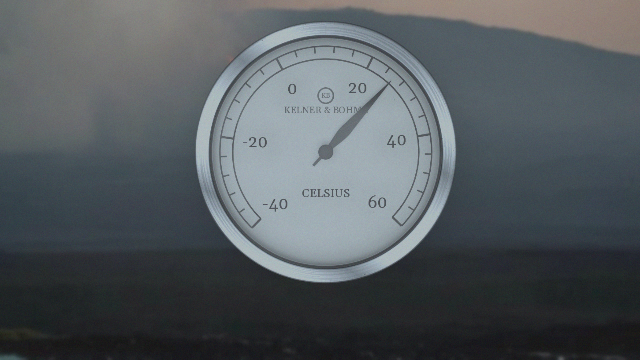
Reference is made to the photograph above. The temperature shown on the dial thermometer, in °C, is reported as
26 °C
